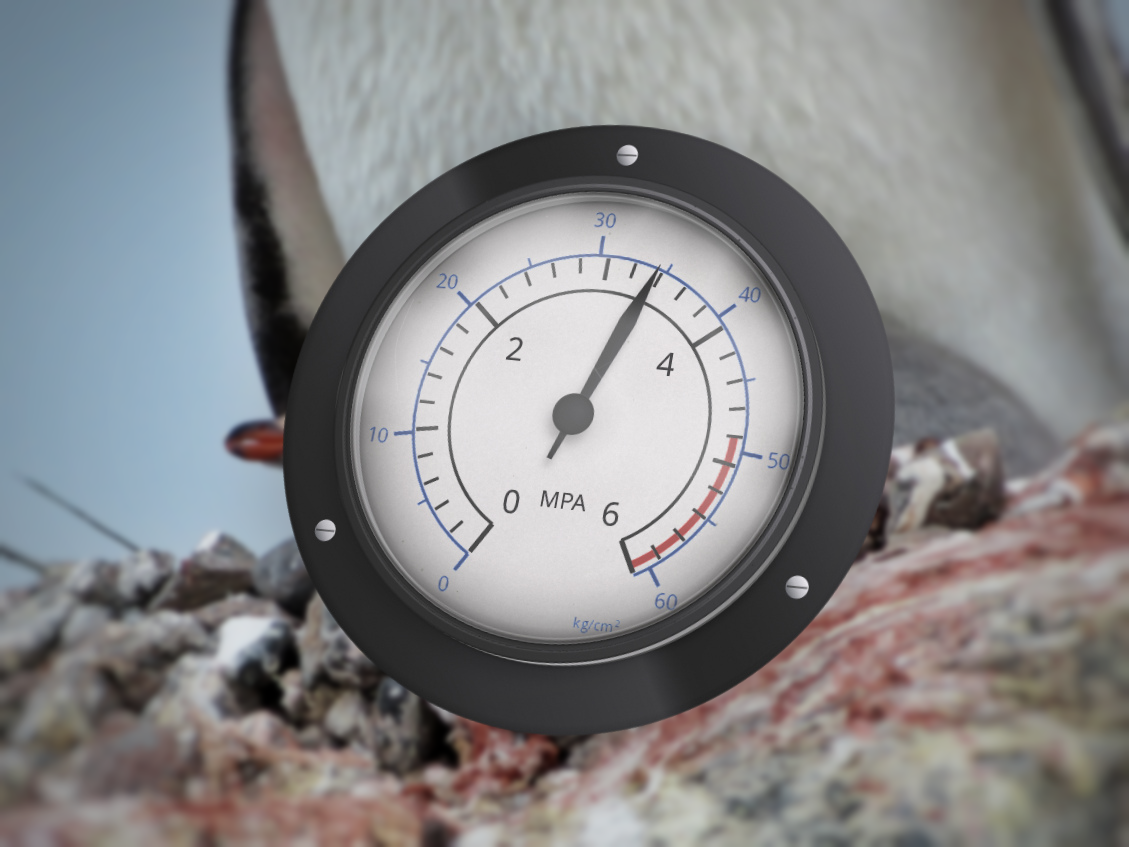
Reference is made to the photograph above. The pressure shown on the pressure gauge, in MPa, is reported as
3.4 MPa
